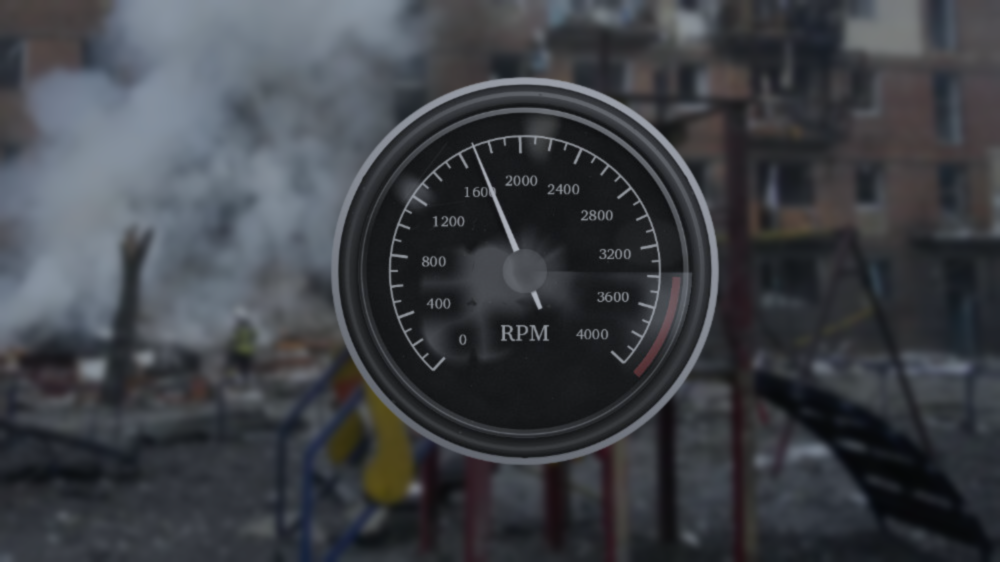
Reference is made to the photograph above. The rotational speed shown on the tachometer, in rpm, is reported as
1700 rpm
